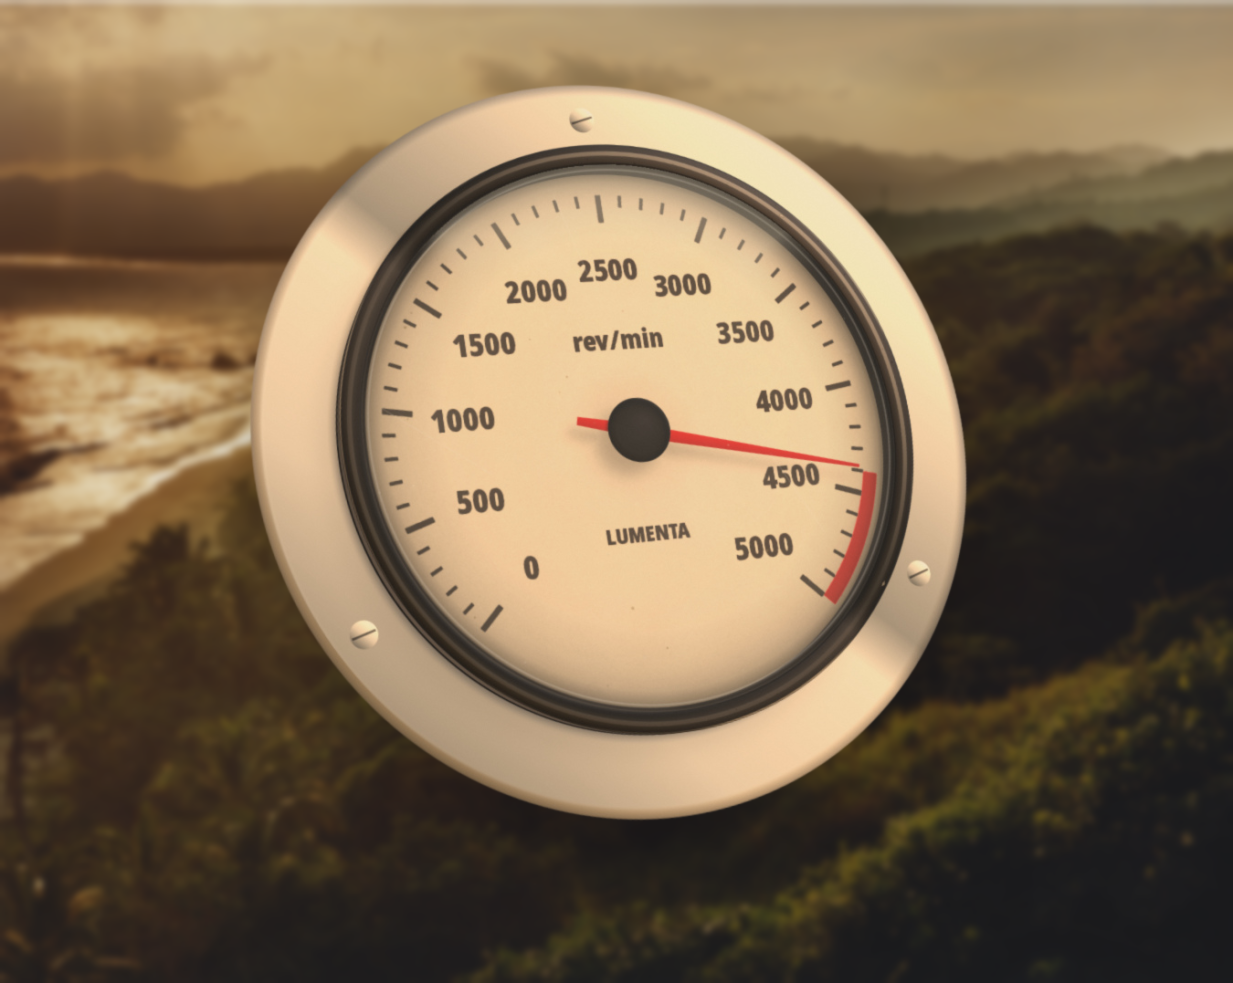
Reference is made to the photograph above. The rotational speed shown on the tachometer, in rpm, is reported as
4400 rpm
